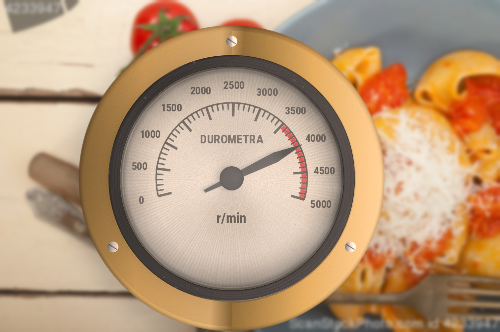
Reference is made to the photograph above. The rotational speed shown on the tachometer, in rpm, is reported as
4000 rpm
